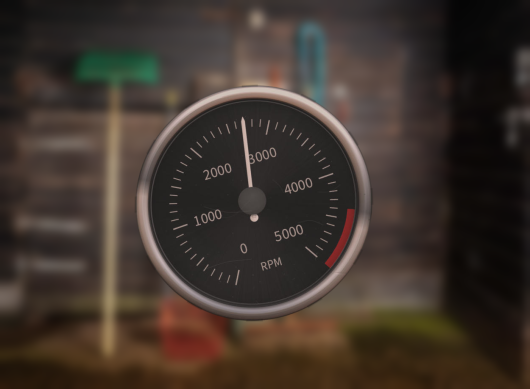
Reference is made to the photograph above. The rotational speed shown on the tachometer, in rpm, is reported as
2700 rpm
